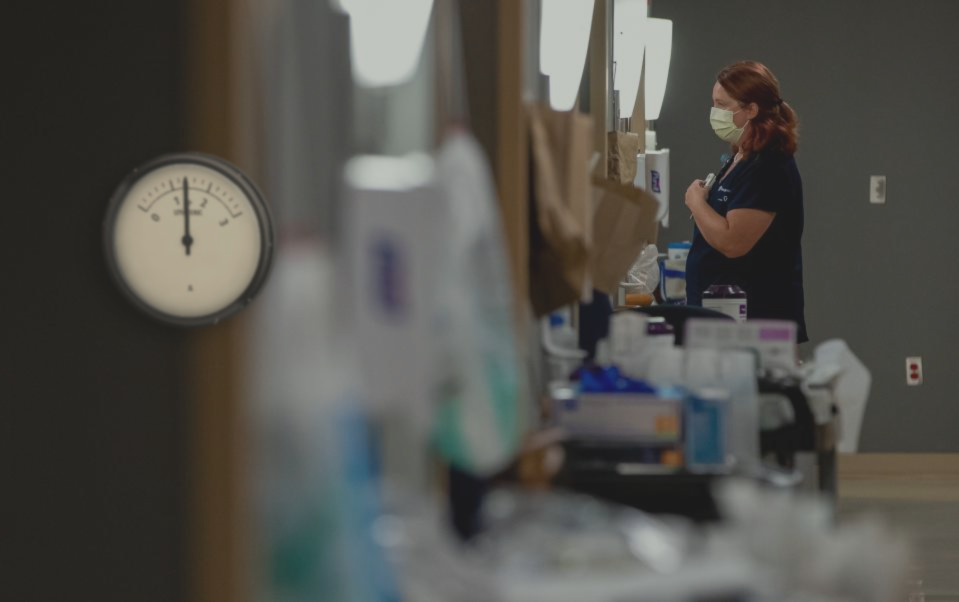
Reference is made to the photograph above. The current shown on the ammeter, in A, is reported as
1.4 A
